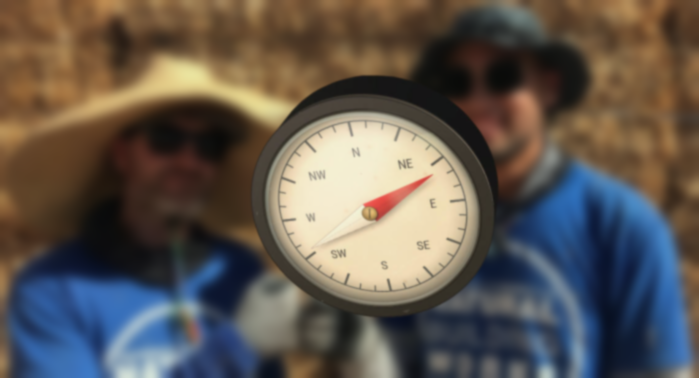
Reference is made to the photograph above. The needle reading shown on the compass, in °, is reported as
65 °
